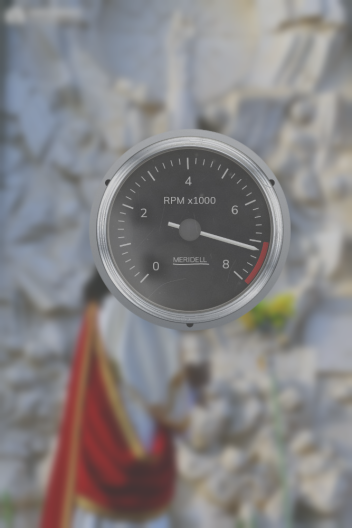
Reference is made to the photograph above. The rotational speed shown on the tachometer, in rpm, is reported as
7200 rpm
